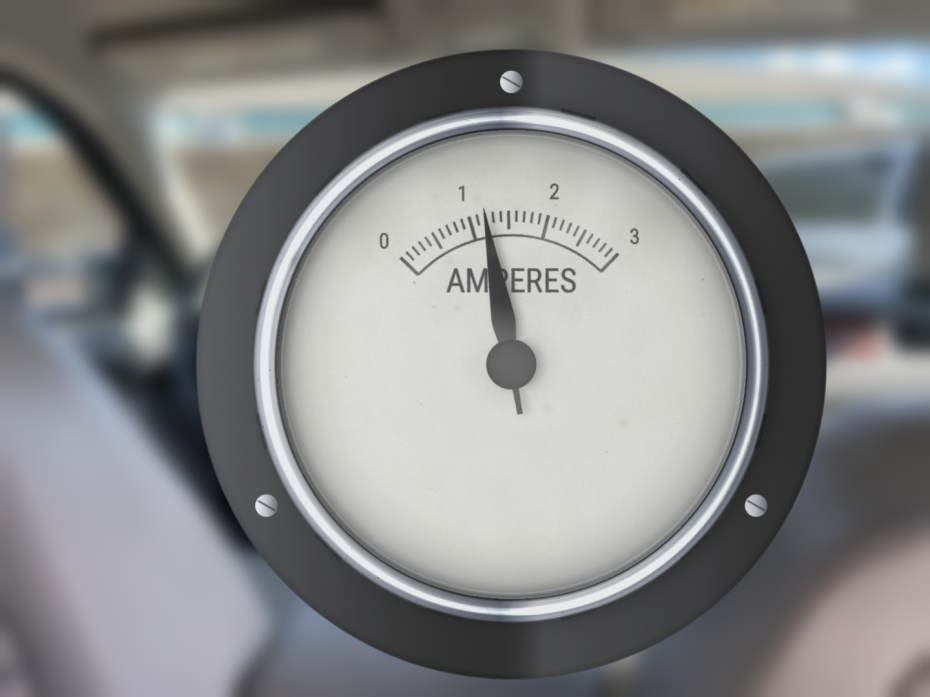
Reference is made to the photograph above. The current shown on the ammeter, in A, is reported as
1.2 A
